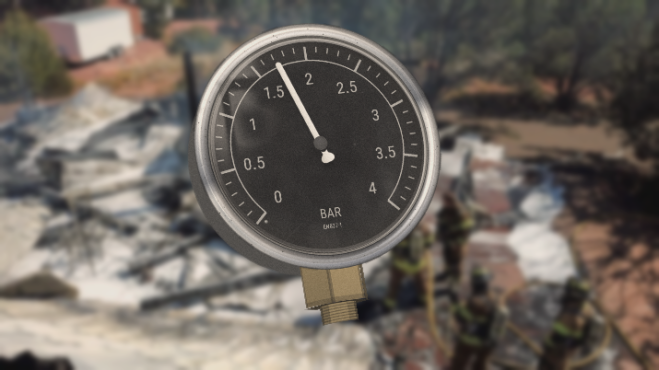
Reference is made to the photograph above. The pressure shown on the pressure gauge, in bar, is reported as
1.7 bar
